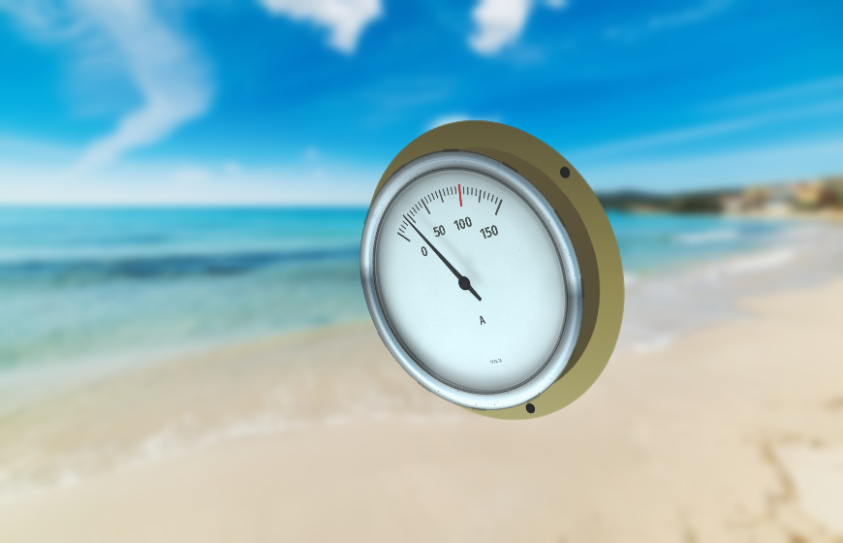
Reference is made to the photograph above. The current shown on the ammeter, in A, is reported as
25 A
